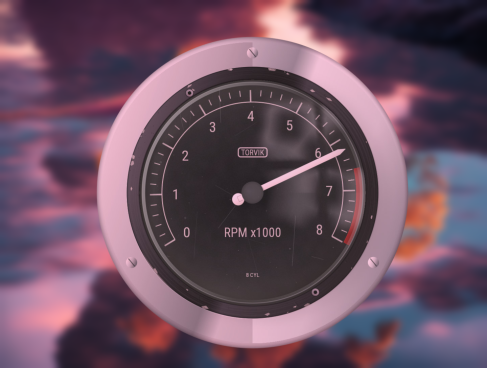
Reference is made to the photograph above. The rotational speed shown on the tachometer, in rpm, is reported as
6200 rpm
